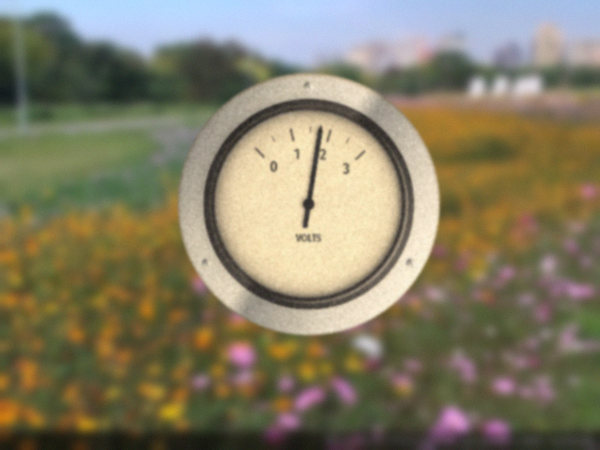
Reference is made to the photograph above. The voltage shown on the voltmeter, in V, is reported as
1.75 V
